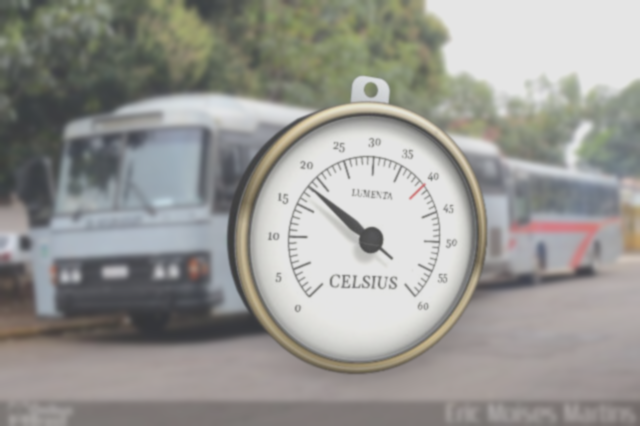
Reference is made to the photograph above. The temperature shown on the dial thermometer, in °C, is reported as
18 °C
